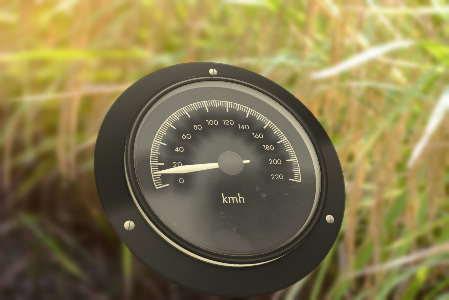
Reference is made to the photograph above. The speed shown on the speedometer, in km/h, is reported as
10 km/h
